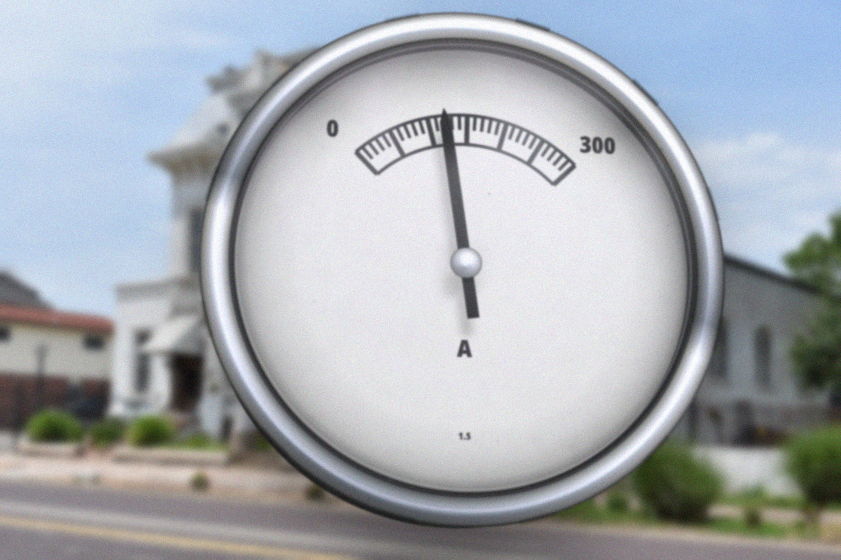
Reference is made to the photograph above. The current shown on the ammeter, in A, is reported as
120 A
